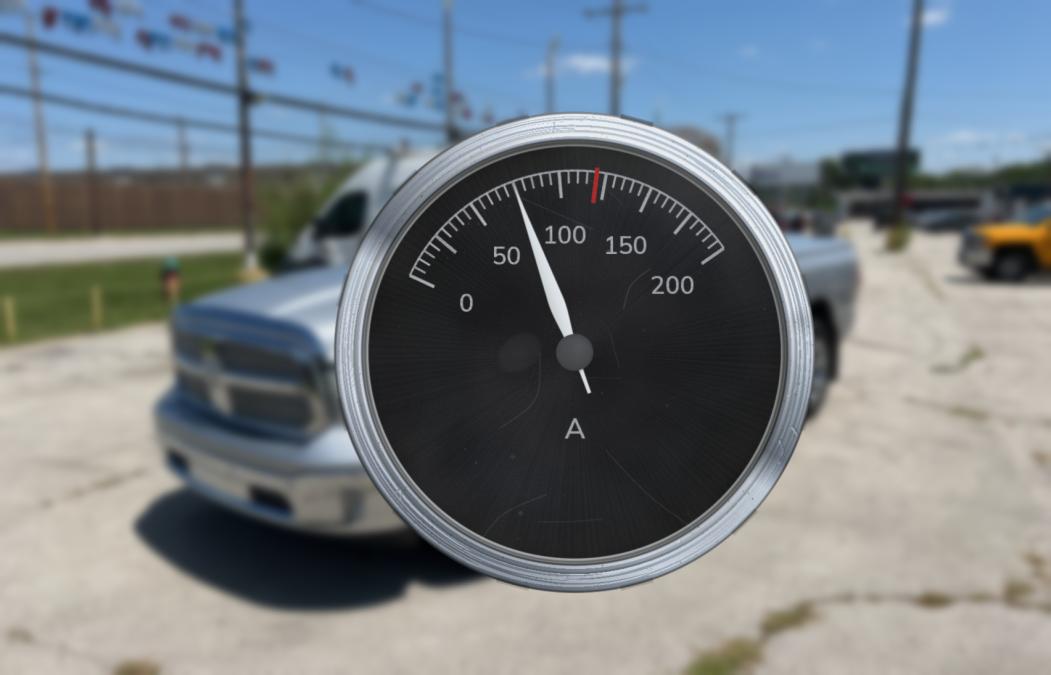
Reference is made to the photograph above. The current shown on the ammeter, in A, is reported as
75 A
